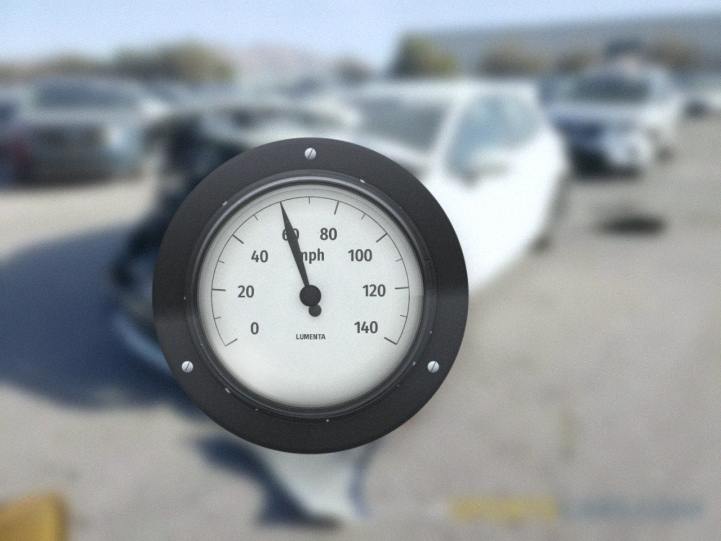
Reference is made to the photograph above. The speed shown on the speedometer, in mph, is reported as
60 mph
